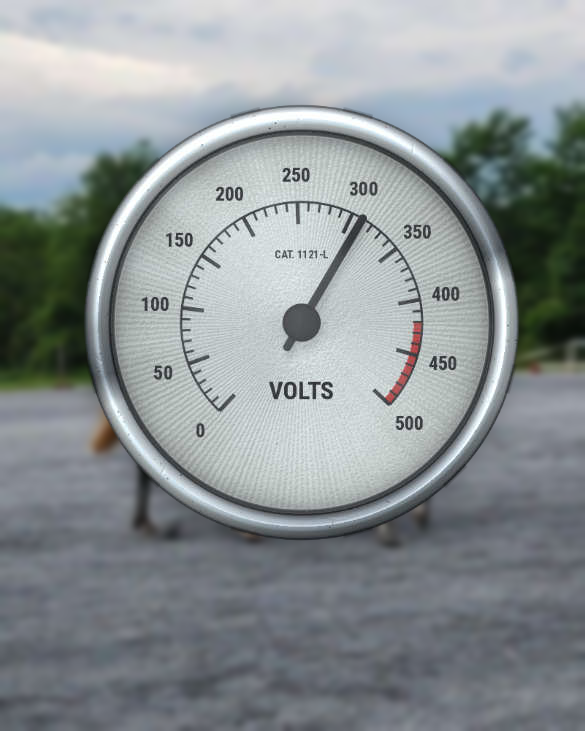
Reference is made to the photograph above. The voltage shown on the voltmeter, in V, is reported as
310 V
